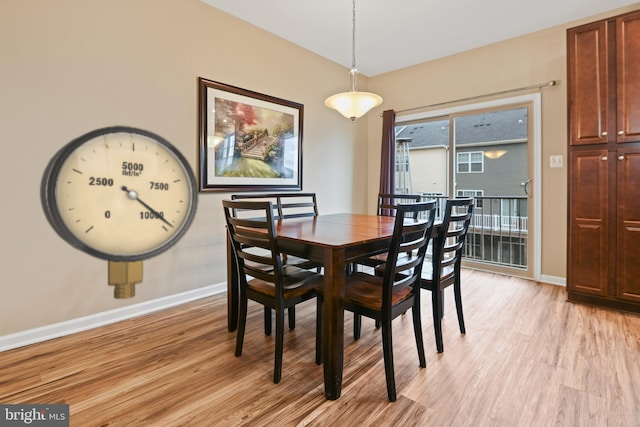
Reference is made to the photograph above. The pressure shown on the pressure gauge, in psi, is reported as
9750 psi
